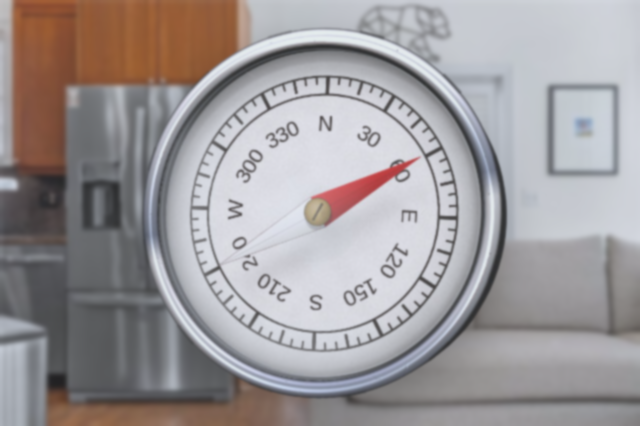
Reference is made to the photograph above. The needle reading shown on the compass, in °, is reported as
60 °
